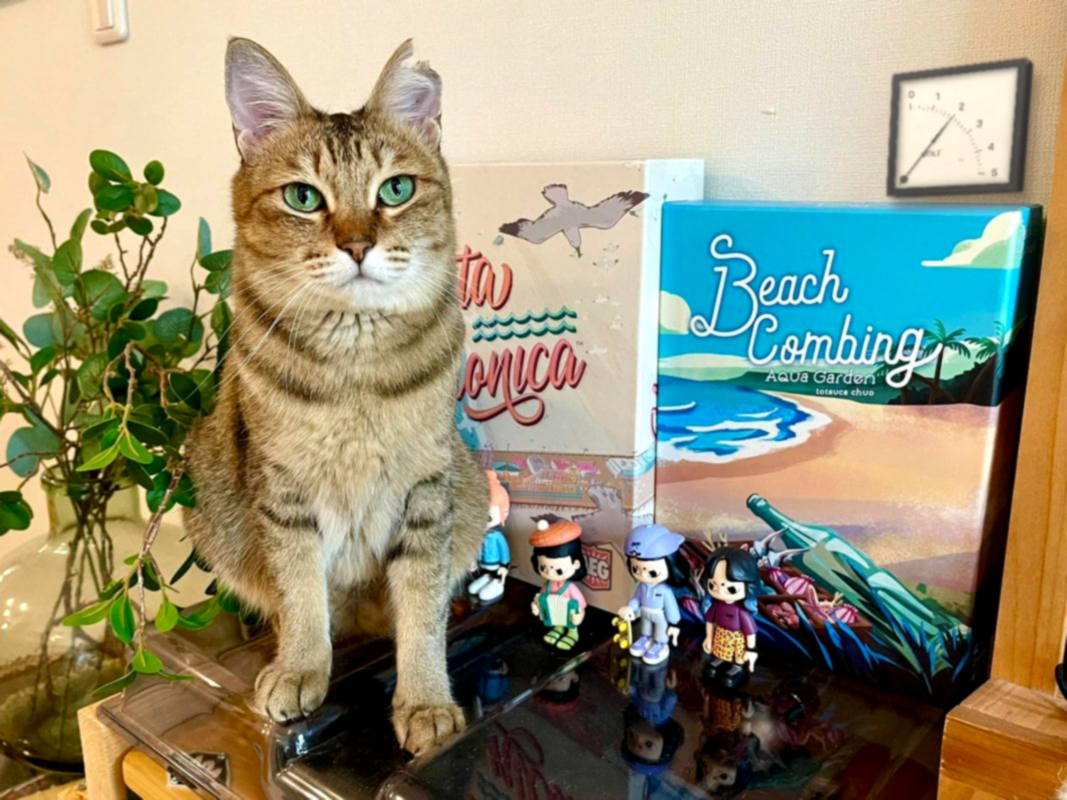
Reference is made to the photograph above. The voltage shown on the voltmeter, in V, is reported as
2 V
